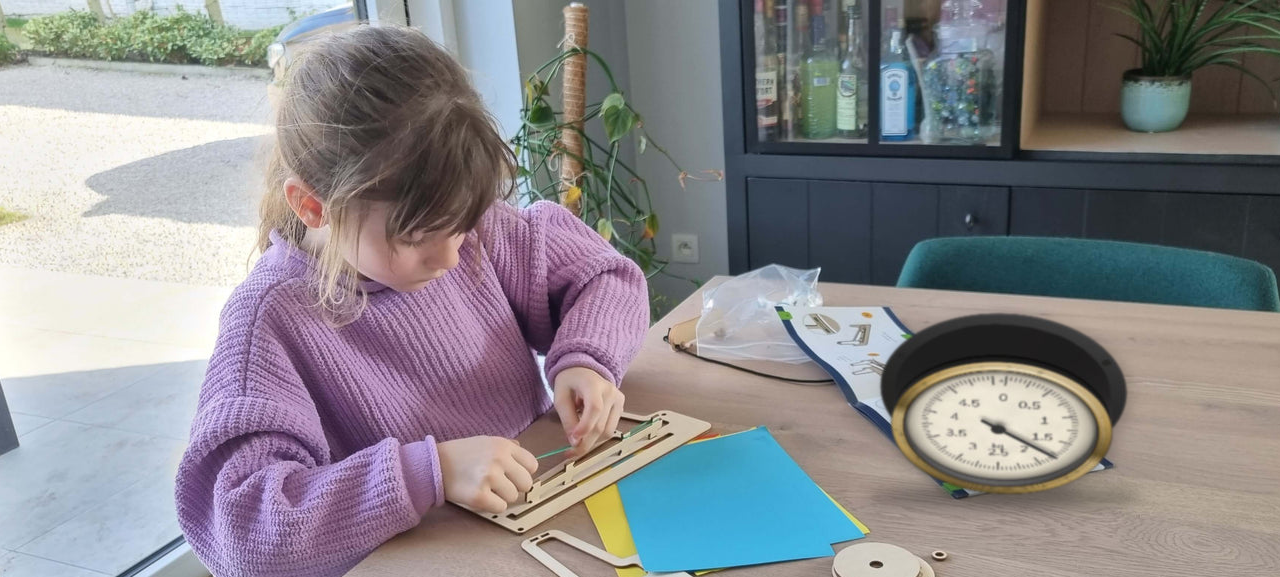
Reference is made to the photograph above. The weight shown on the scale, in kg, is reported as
1.75 kg
